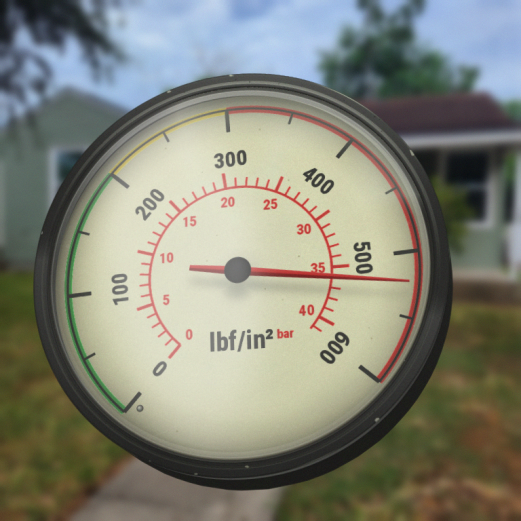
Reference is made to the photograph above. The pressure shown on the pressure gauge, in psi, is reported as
525 psi
